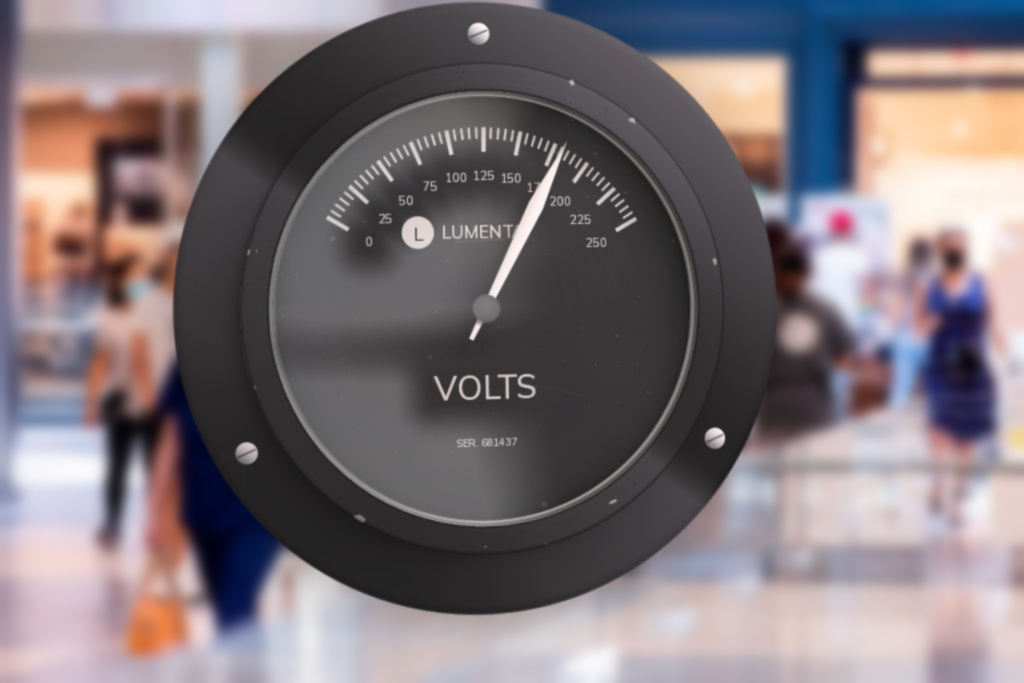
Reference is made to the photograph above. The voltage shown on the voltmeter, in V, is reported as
180 V
